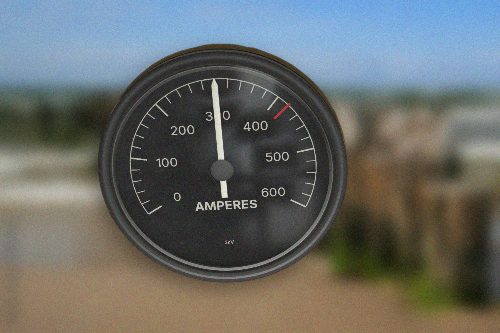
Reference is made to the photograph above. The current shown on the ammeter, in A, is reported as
300 A
